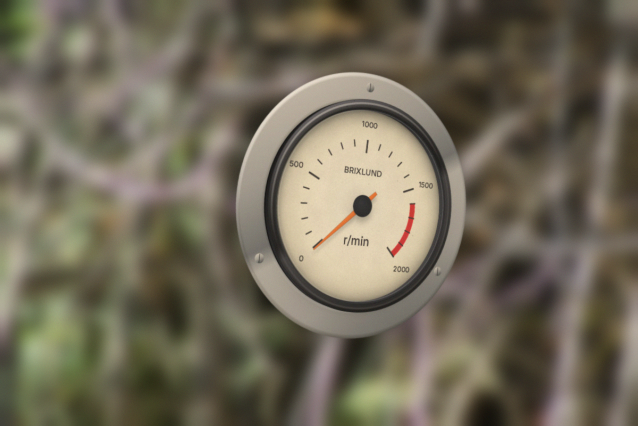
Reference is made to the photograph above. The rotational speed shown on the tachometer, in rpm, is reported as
0 rpm
